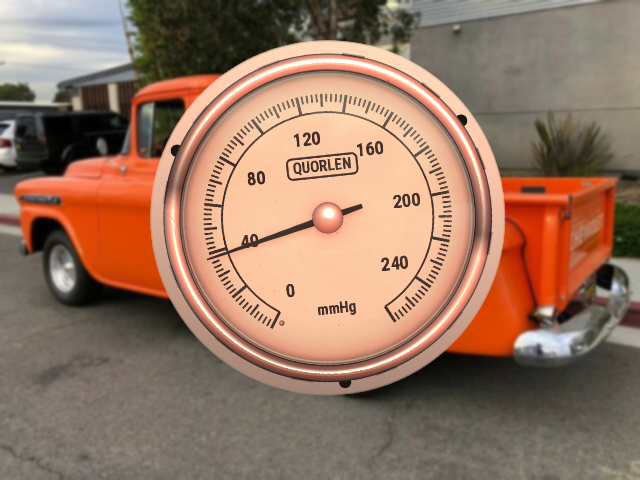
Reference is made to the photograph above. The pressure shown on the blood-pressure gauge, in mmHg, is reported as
38 mmHg
